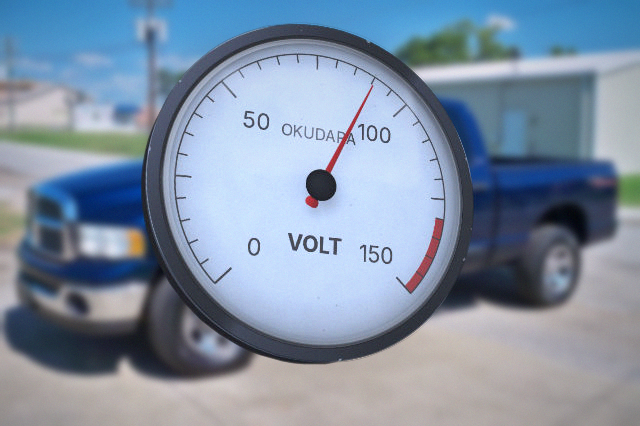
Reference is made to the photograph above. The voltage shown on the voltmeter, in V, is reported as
90 V
